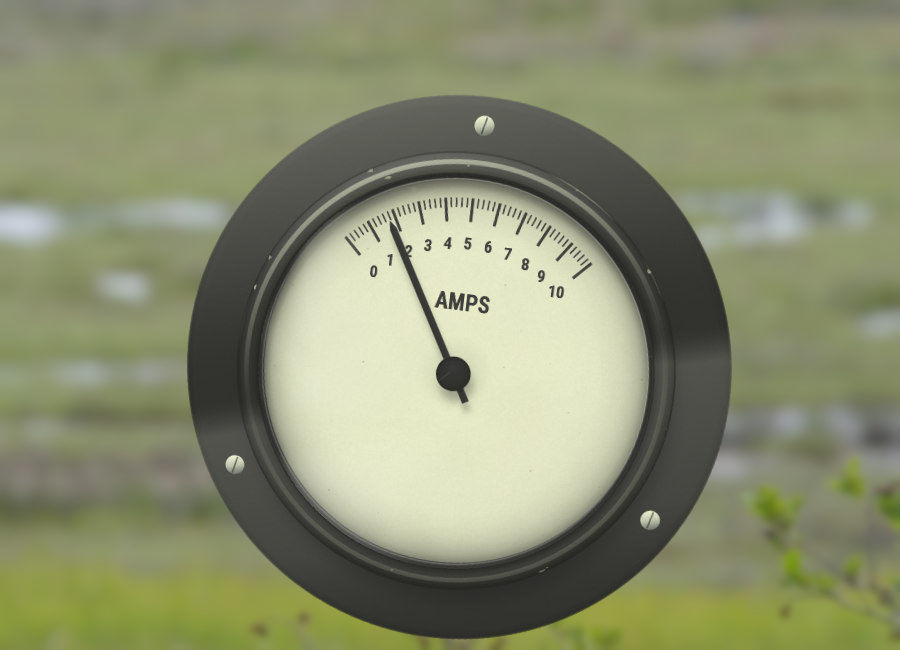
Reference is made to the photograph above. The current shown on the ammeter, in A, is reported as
1.8 A
